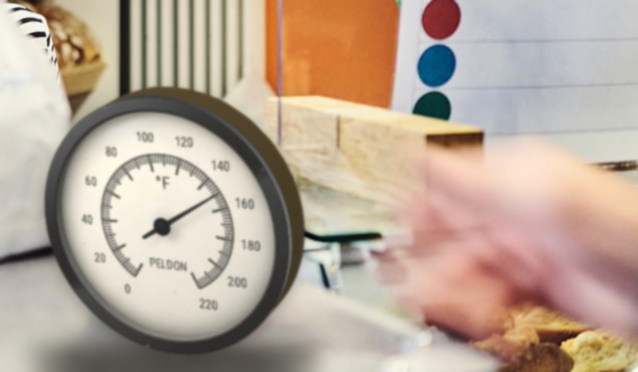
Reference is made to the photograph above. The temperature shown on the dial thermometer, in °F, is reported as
150 °F
